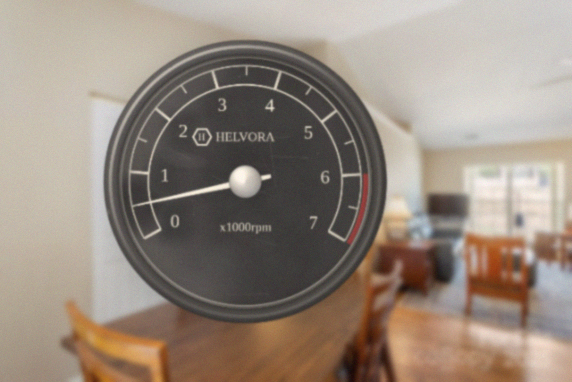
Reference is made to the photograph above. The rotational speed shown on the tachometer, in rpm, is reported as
500 rpm
